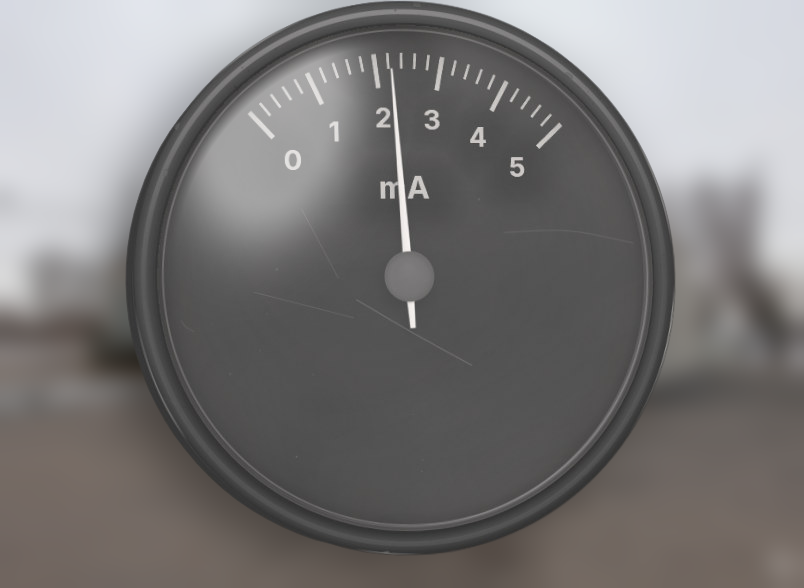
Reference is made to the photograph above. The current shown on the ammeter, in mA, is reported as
2.2 mA
